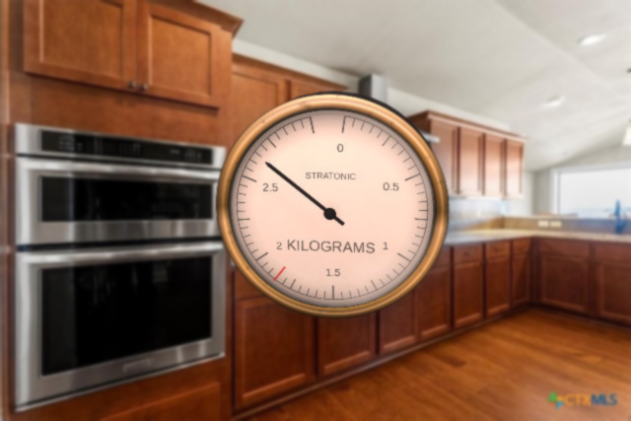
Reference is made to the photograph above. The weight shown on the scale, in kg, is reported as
2.65 kg
